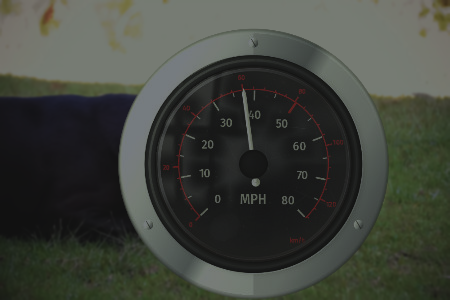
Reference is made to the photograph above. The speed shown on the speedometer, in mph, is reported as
37.5 mph
